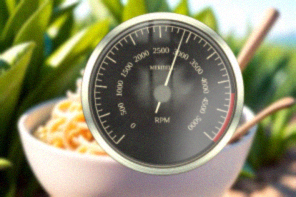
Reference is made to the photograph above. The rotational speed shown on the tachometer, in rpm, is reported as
2900 rpm
